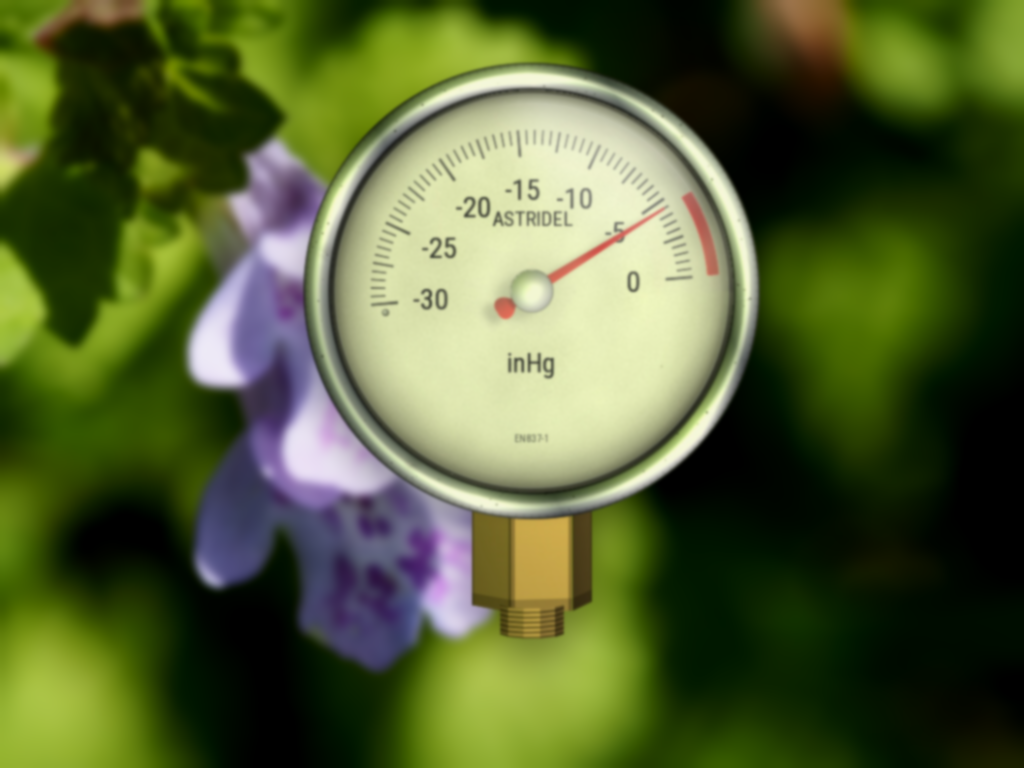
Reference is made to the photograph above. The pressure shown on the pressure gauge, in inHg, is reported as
-4.5 inHg
